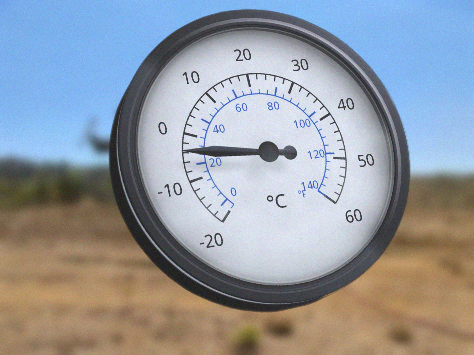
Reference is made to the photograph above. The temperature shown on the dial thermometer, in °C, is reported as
-4 °C
